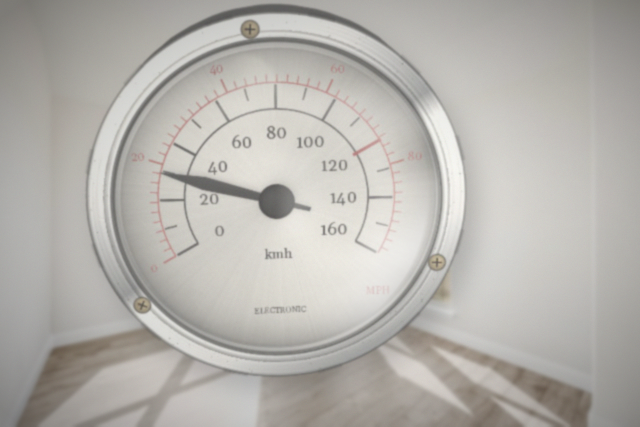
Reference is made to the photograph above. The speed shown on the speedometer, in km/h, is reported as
30 km/h
